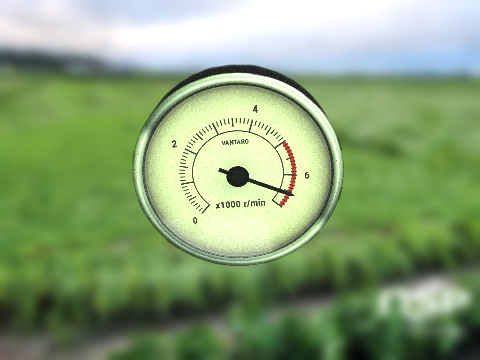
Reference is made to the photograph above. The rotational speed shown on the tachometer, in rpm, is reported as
6500 rpm
